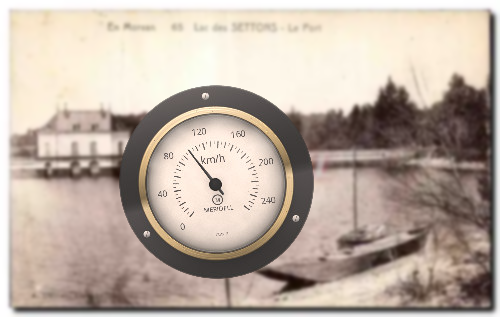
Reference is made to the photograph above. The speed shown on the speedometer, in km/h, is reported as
100 km/h
